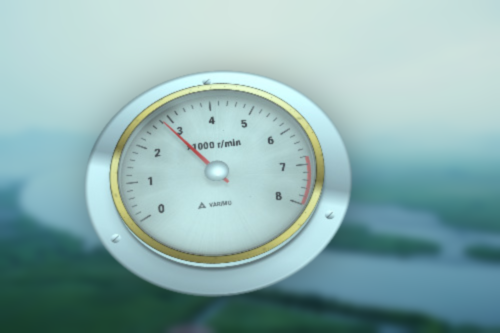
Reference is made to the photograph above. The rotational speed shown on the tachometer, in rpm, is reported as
2800 rpm
